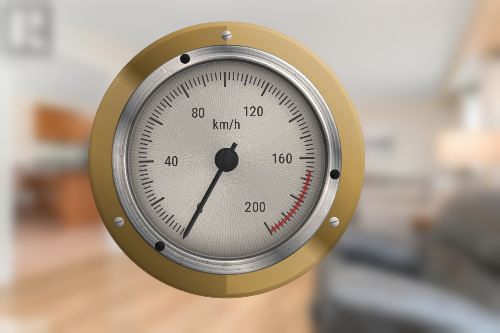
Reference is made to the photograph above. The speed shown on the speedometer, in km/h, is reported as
0 km/h
